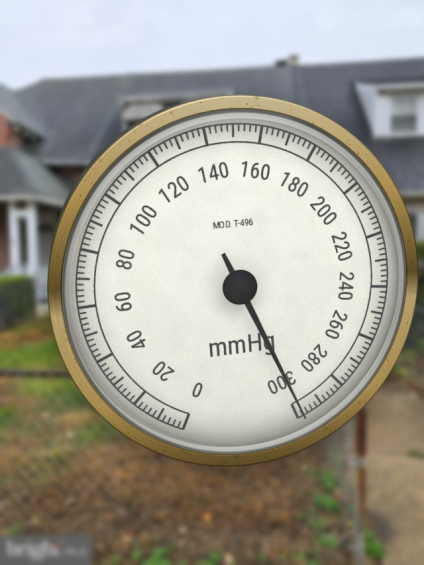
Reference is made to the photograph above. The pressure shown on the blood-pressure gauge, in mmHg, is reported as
298 mmHg
